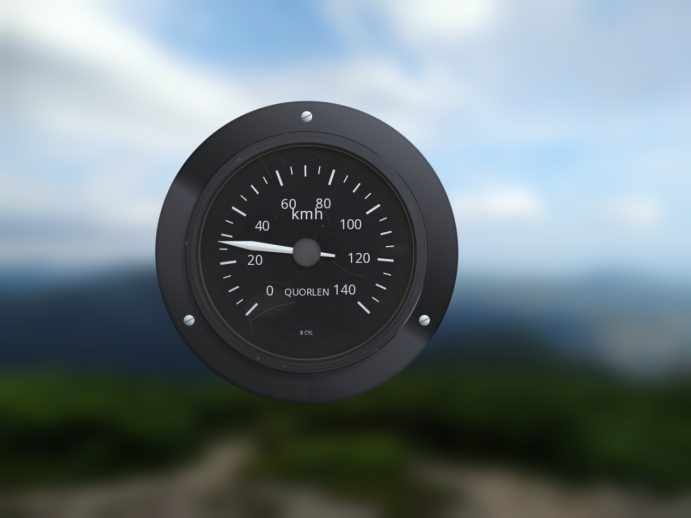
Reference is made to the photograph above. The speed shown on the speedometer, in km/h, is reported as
27.5 km/h
